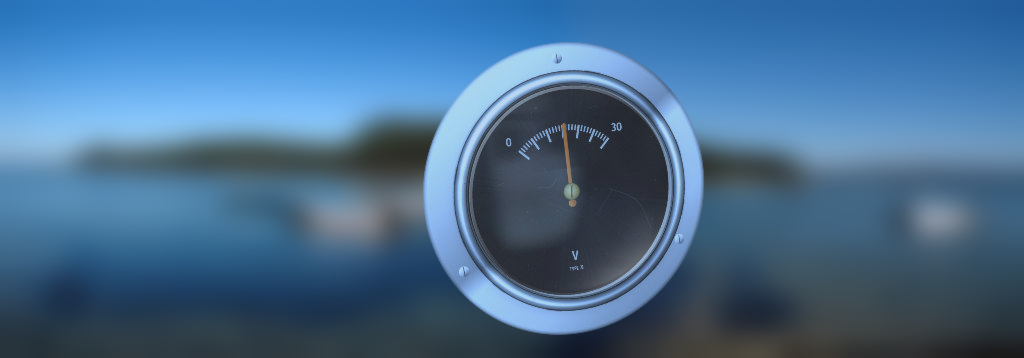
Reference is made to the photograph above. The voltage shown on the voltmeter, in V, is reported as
15 V
